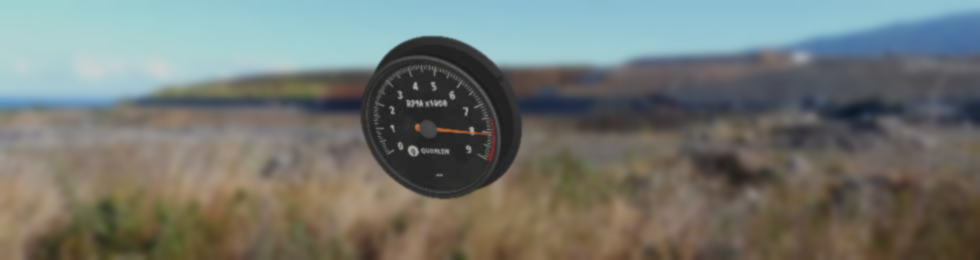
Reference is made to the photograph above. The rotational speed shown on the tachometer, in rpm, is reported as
8000 rpm
